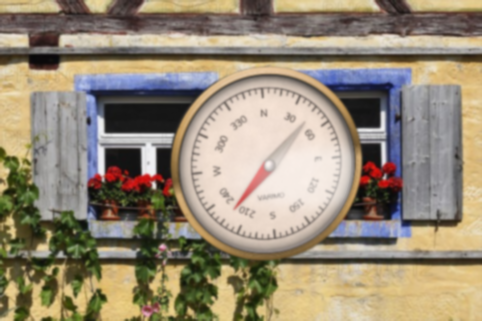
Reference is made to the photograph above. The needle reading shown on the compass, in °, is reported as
225 °
